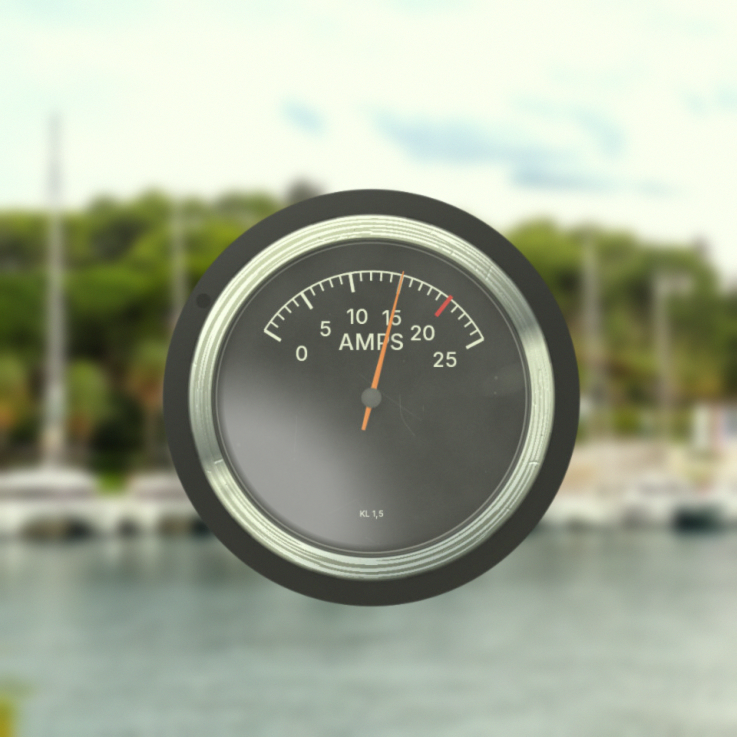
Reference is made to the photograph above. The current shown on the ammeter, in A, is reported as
15 A
